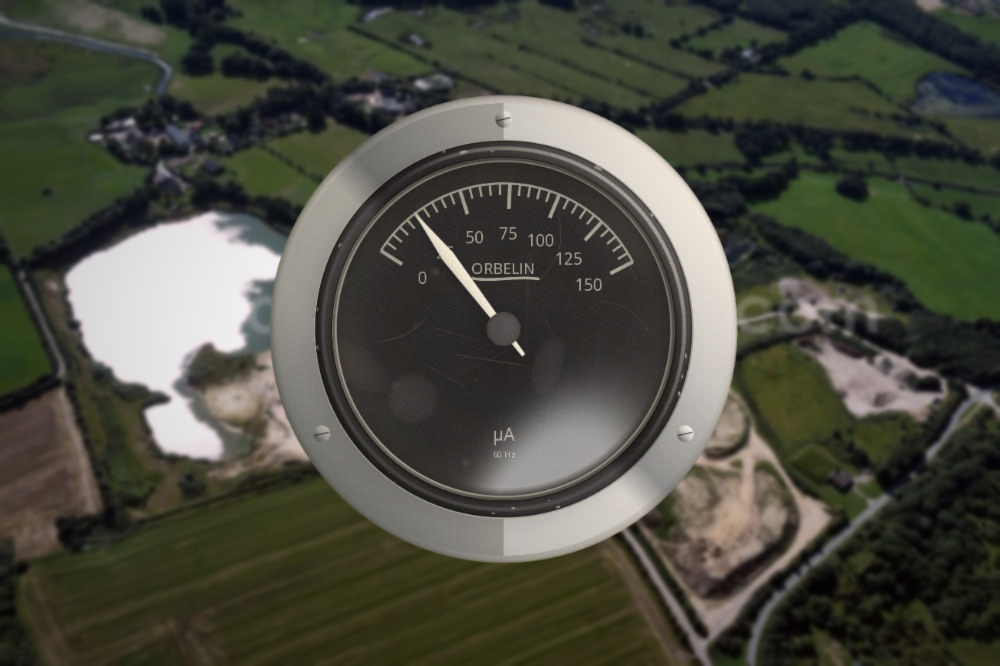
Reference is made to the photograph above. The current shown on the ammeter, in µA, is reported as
25 µA
